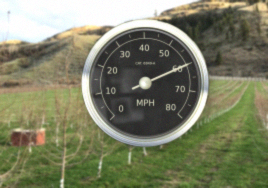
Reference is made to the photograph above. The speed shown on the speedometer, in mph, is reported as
60 mph
